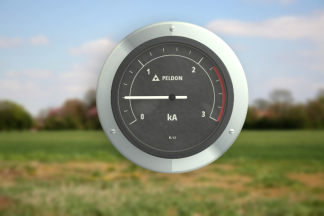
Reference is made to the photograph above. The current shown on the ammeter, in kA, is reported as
0.4 kA
